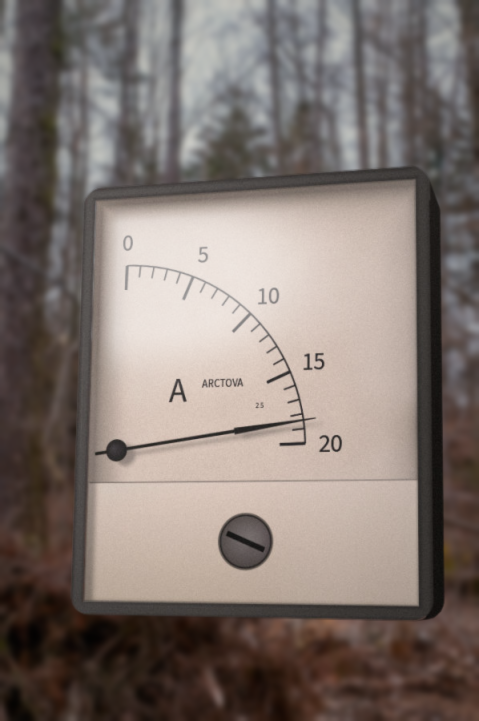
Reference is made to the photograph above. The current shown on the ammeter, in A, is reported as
18.5 A
